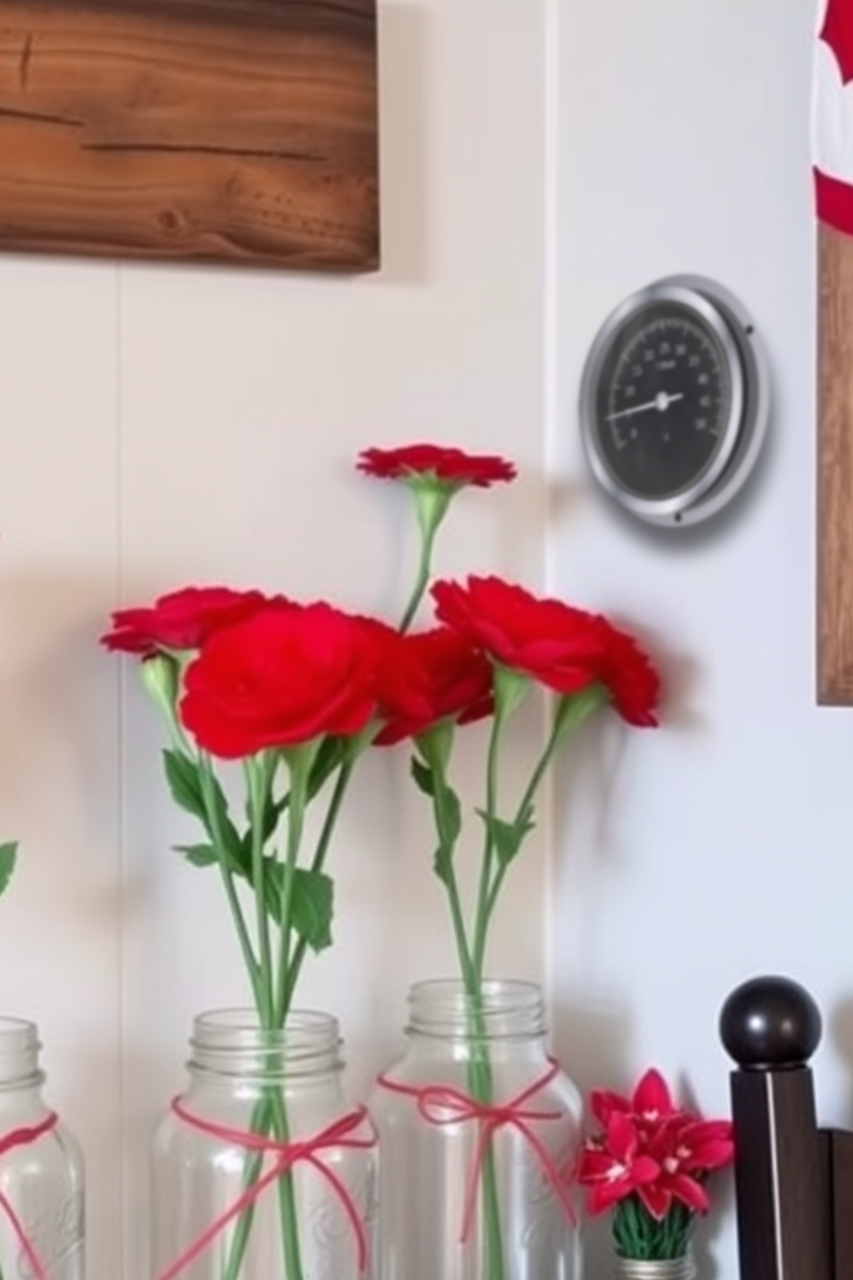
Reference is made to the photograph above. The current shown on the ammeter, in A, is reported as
5 A
